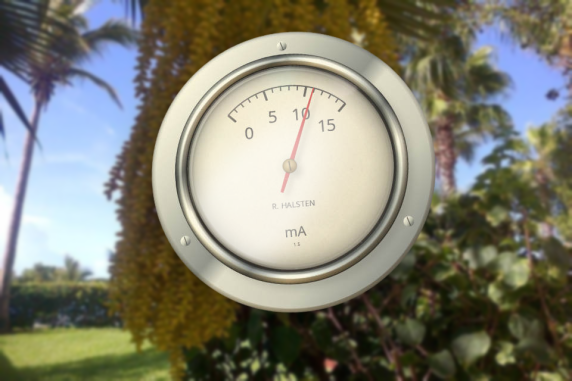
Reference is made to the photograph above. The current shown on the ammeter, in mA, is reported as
11 mA
